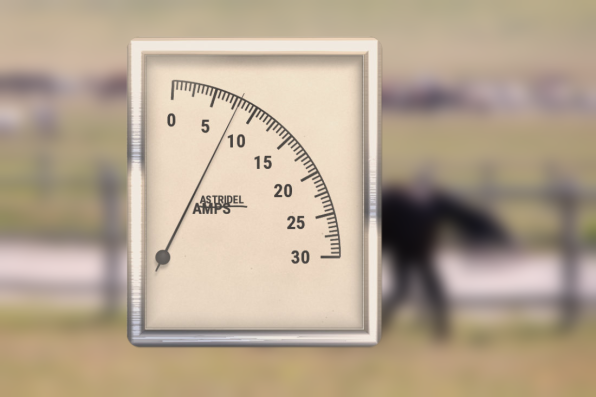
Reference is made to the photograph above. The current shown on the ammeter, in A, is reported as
8 A
